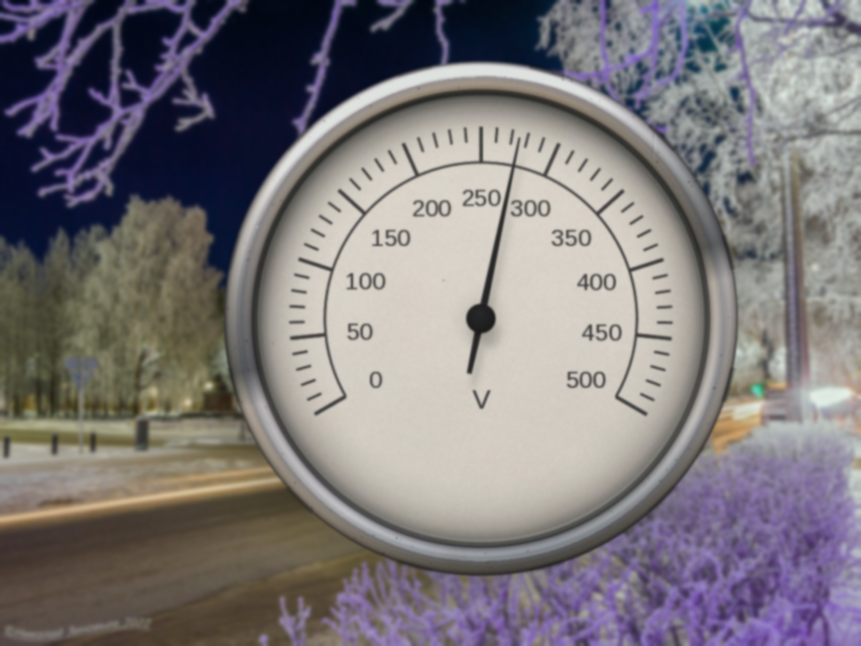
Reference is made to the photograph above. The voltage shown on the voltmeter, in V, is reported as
275 V
